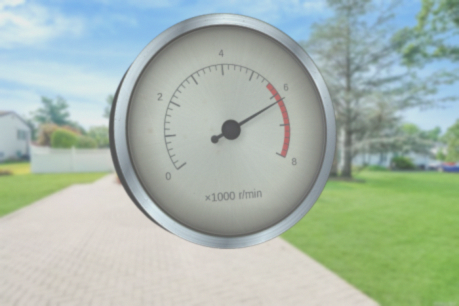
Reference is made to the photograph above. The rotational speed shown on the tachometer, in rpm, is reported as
6200 rpm
